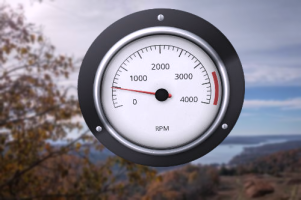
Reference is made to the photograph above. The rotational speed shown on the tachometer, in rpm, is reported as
500 rpm
